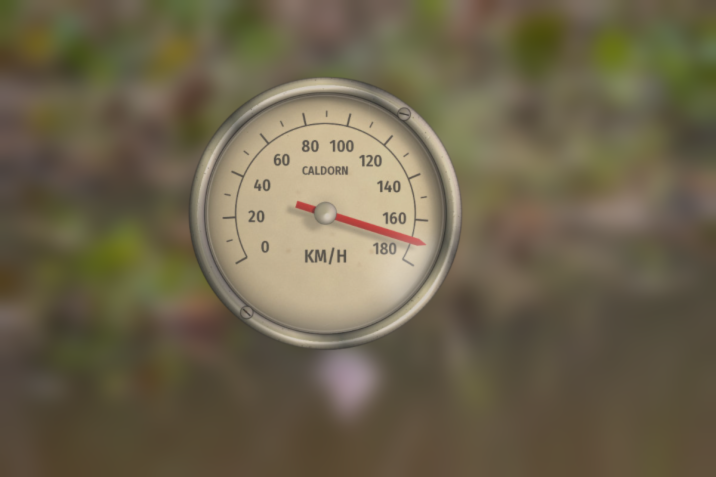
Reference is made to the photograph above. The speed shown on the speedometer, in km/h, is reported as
170 km/h
